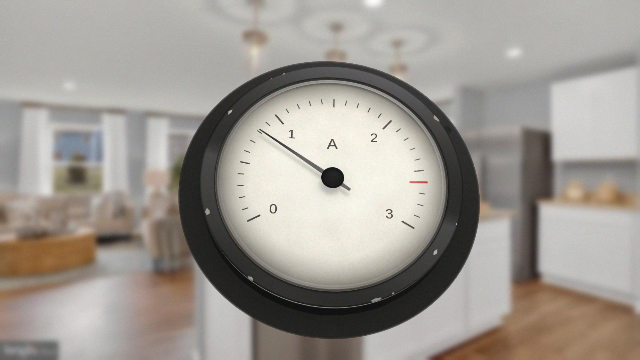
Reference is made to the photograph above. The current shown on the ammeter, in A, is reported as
0.8 A
